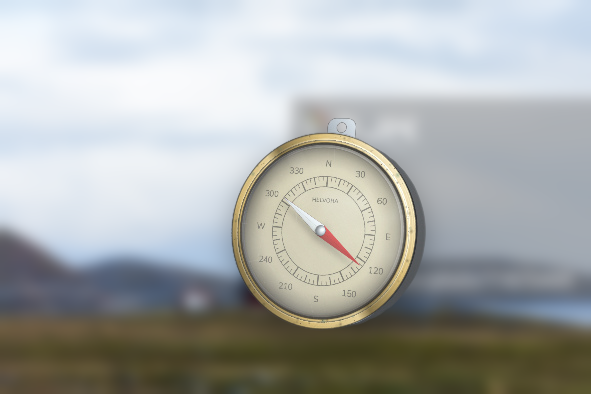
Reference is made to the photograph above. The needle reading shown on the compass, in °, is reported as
125 °
